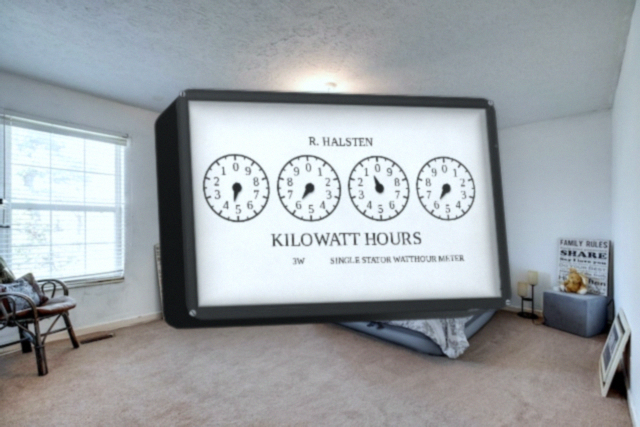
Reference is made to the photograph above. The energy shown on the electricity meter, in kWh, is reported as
4606 kWh
